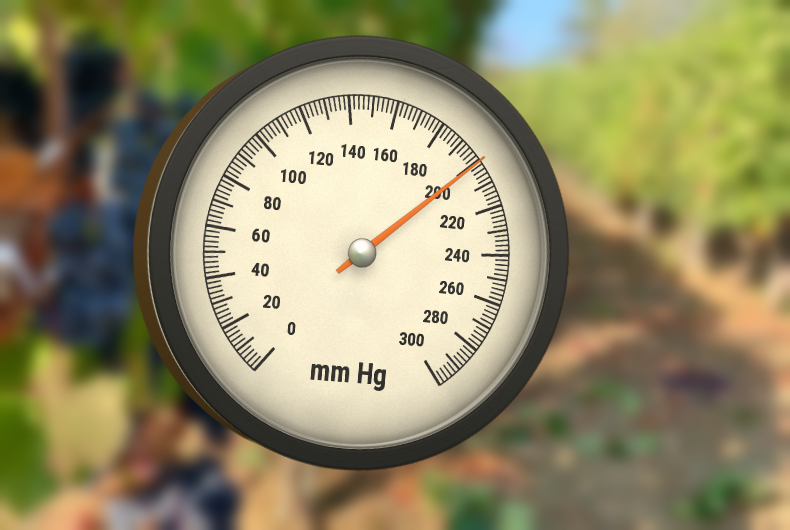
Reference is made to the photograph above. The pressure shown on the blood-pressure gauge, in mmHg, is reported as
200 mmHg
